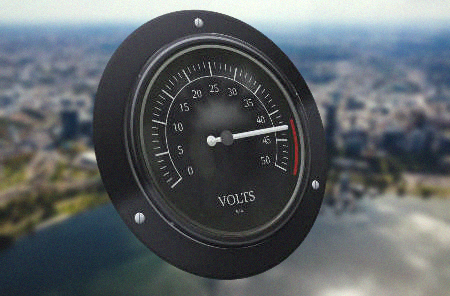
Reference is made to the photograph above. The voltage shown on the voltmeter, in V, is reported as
43 V
